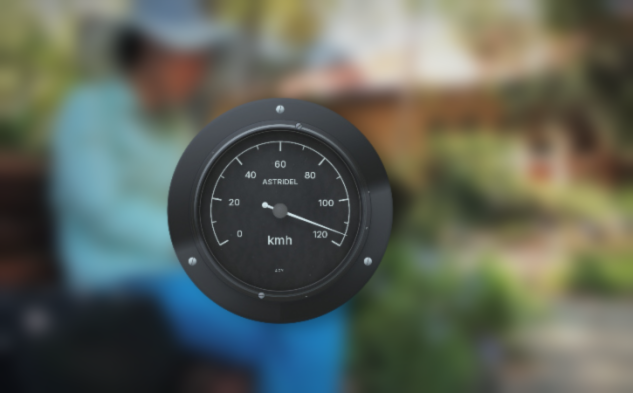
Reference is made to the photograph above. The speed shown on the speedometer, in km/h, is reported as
115 km/h
